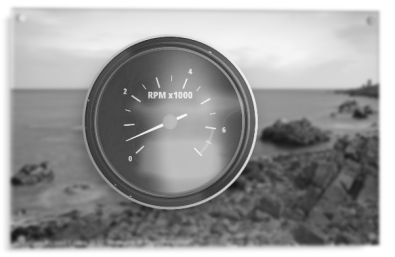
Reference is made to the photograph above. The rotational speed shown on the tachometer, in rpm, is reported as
500 rpm
